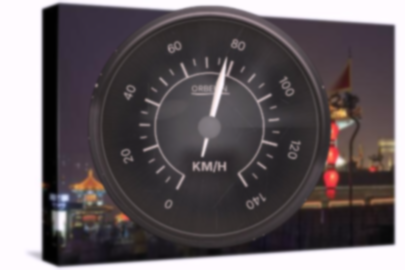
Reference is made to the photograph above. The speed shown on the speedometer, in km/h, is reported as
77.5 km/h
